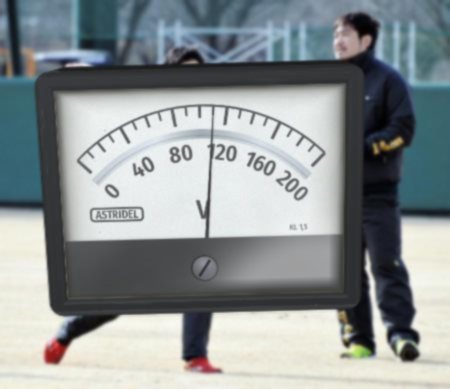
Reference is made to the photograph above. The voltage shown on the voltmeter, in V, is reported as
110 V
